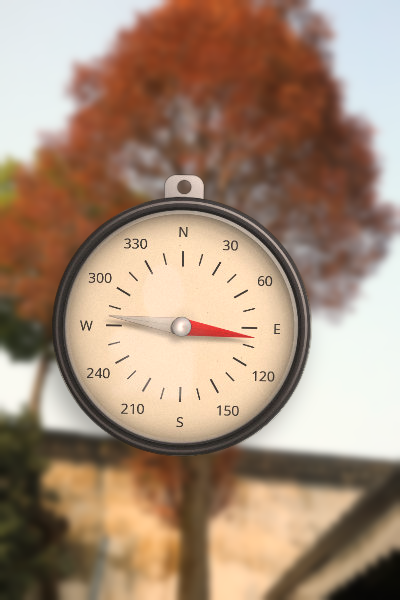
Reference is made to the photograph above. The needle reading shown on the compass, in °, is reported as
97.5 °
